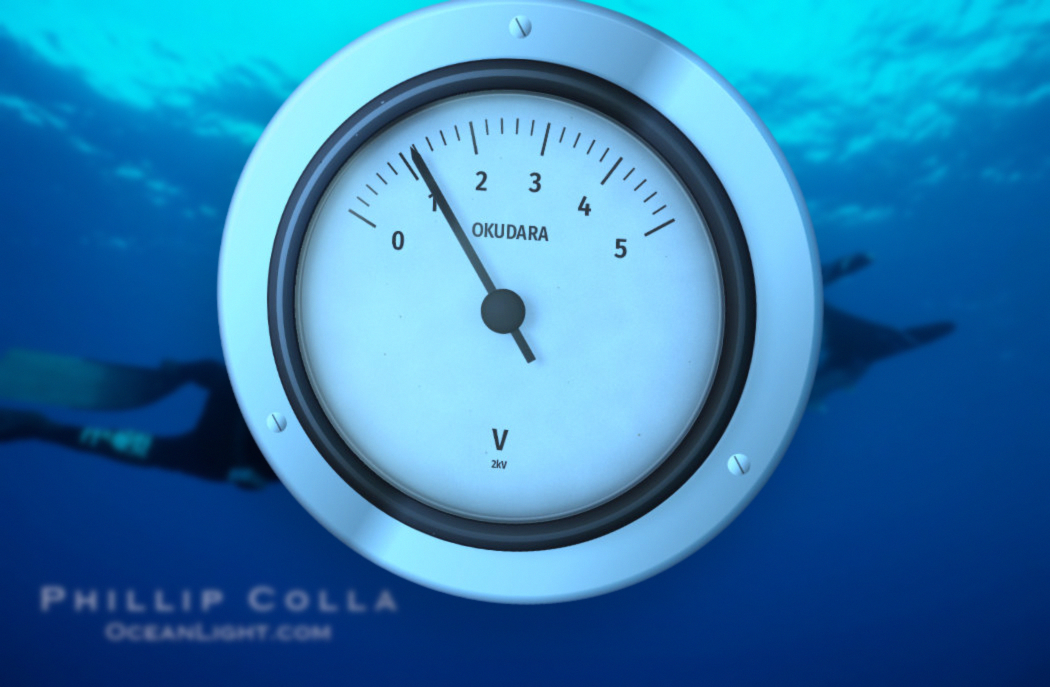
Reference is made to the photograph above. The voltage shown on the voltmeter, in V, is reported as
1.2 V
